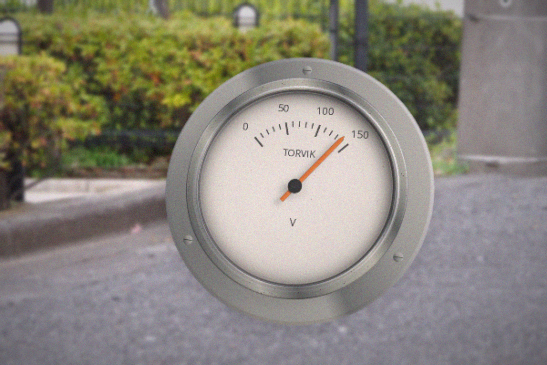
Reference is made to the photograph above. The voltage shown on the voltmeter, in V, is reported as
140 V
